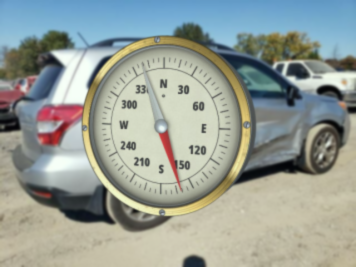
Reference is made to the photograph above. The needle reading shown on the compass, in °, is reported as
160 °
